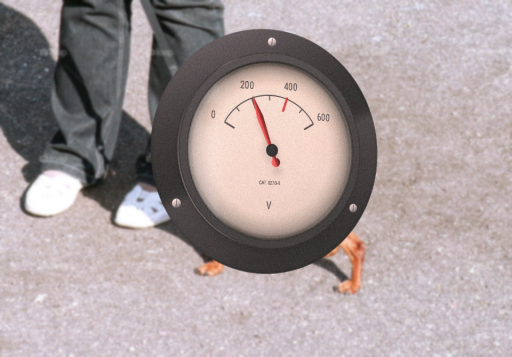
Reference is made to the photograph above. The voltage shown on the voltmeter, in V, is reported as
200 V
